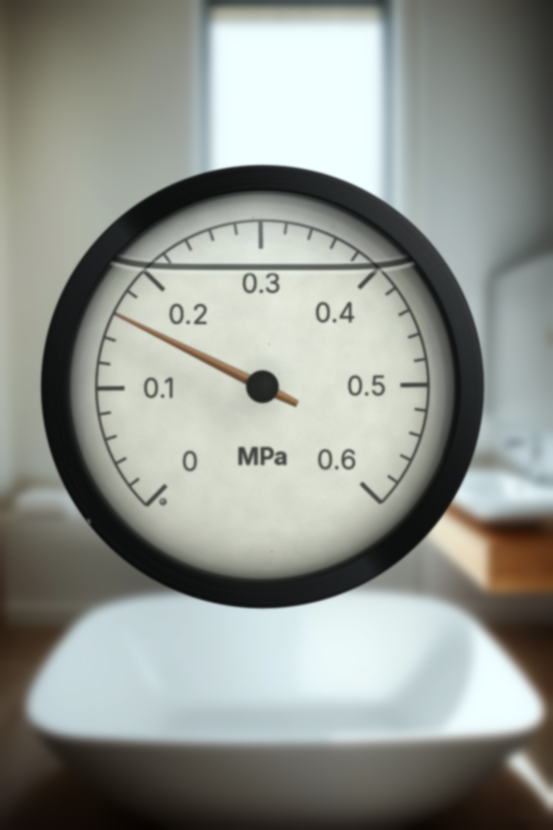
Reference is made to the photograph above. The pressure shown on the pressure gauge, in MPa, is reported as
0.16 MPa
